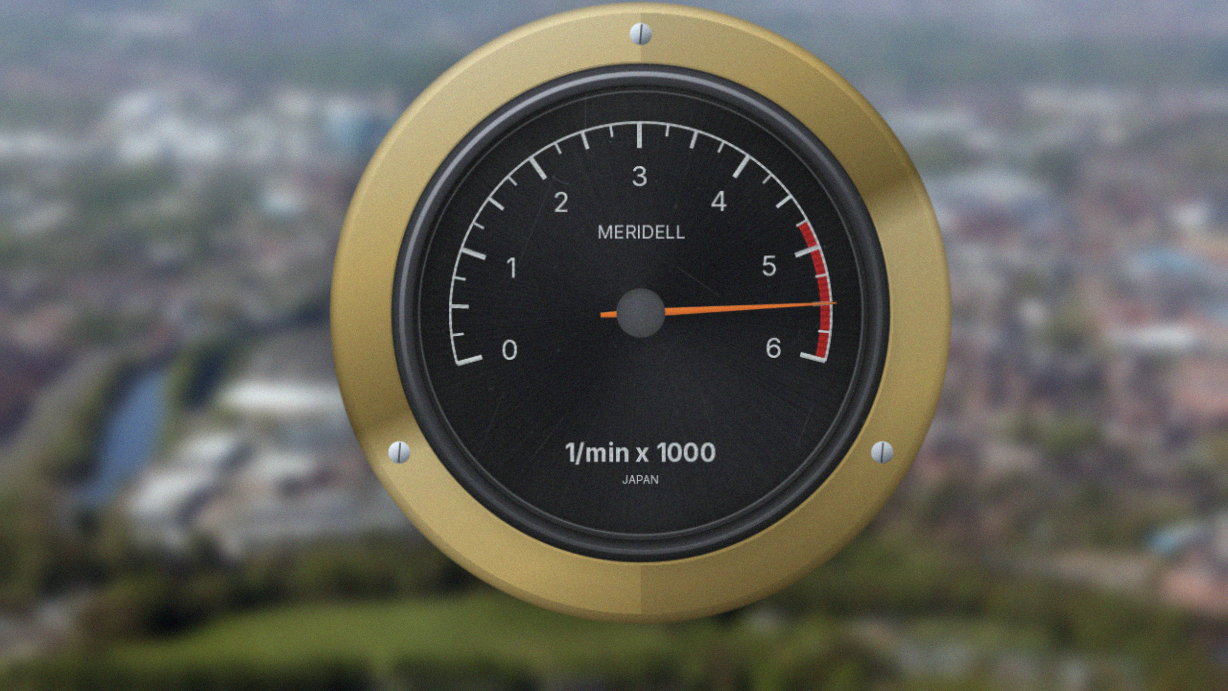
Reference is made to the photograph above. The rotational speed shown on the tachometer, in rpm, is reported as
5500 rpm
